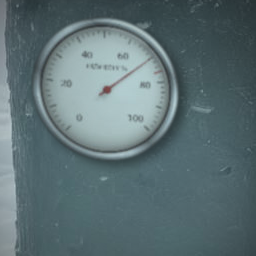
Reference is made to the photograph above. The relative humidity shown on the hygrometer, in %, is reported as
70 %
